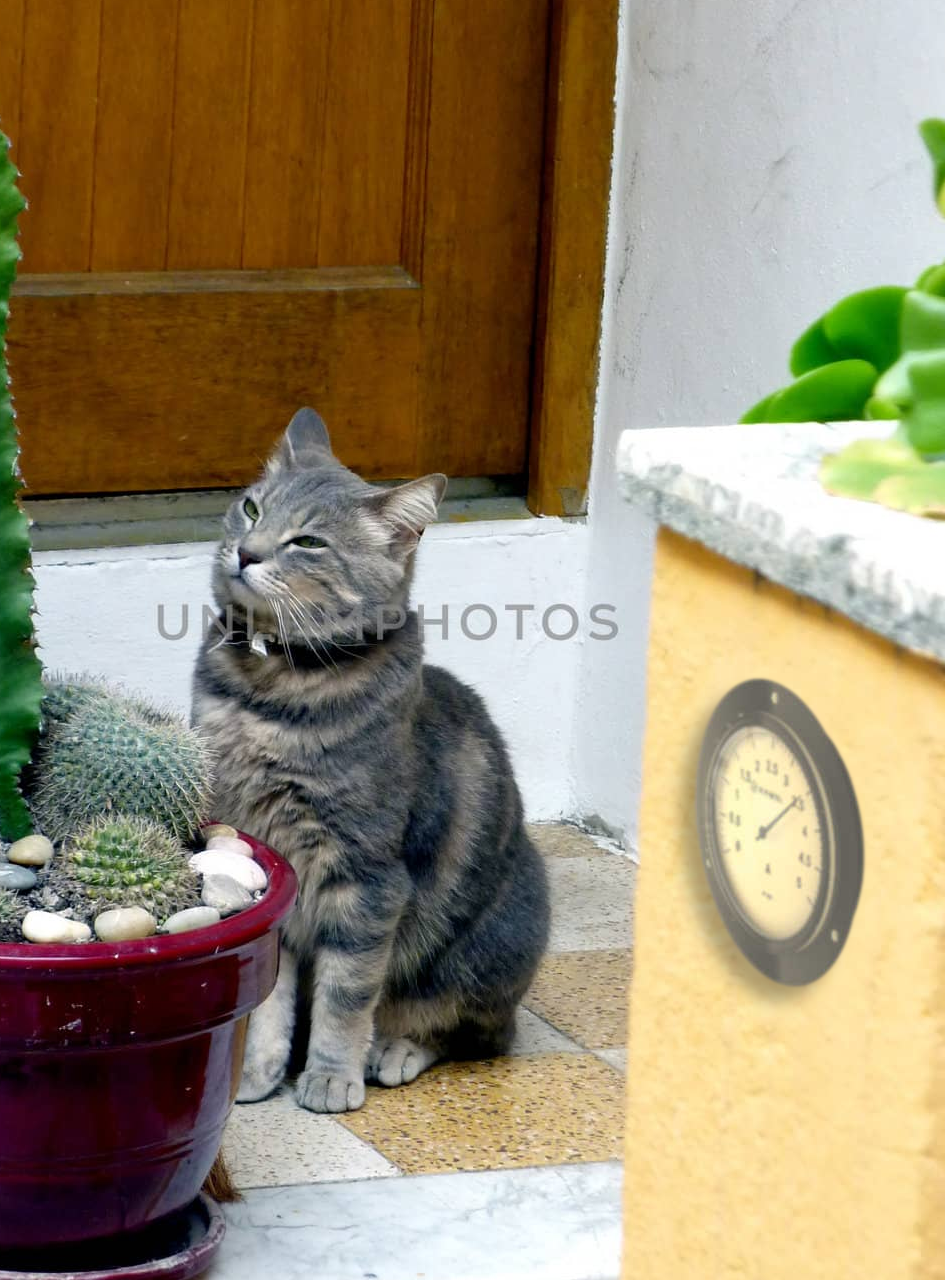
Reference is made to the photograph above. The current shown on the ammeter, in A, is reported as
3.5 A
